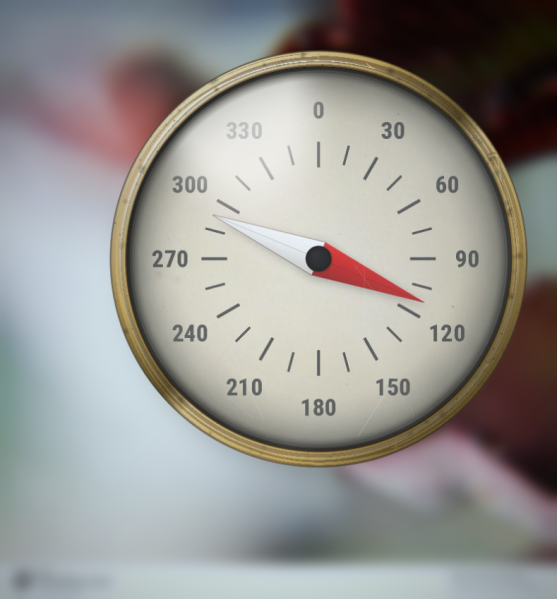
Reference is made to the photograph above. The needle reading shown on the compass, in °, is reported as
112.5 °
